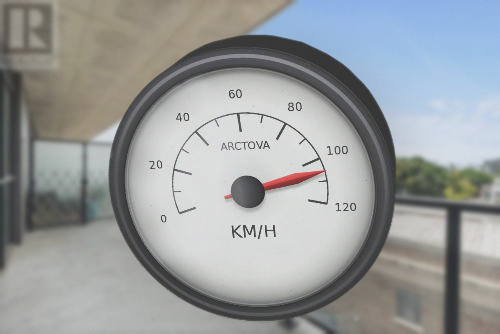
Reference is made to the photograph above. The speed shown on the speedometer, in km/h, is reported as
105 km/h
